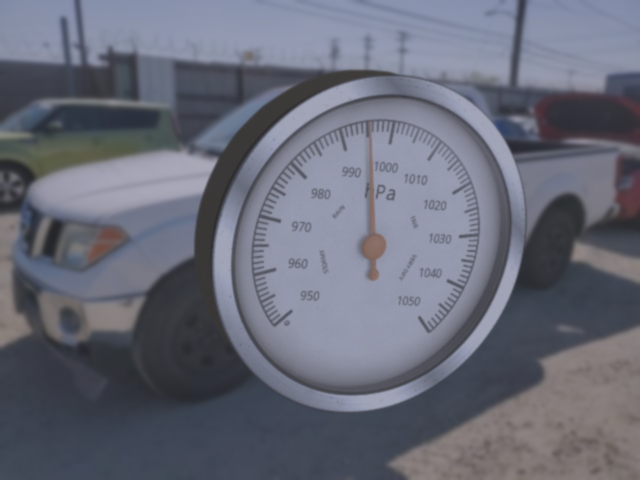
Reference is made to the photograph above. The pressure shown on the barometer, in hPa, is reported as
995 hPa
